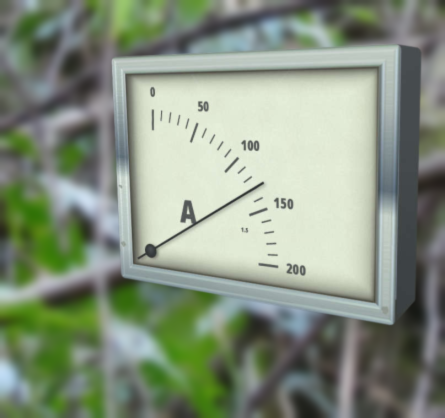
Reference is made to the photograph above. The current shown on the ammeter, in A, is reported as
130 A
